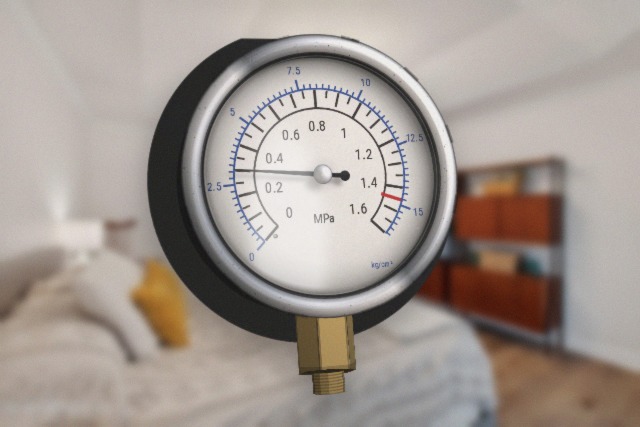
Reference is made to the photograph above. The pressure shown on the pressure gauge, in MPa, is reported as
0.3 MPa
